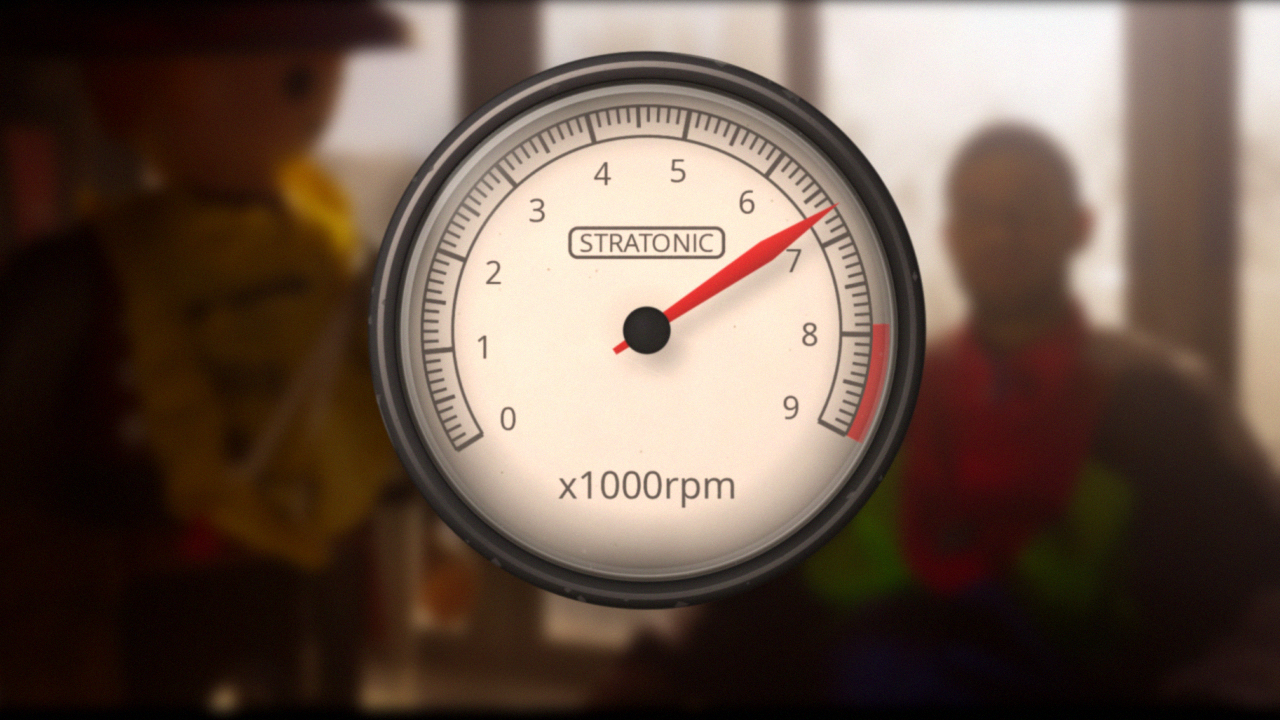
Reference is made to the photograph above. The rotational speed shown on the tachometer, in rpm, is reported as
6700 rpm
